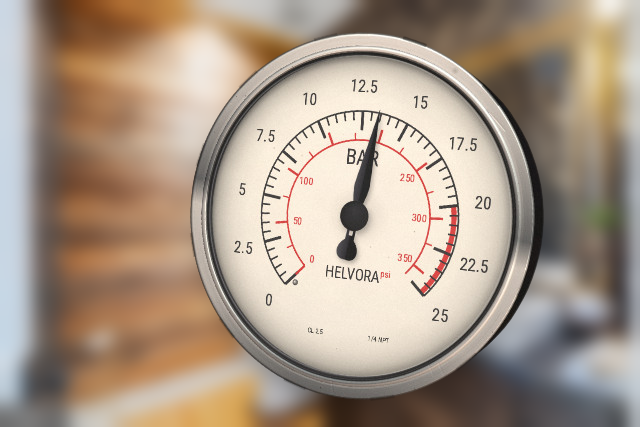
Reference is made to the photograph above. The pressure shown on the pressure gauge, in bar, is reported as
13.5 bar
